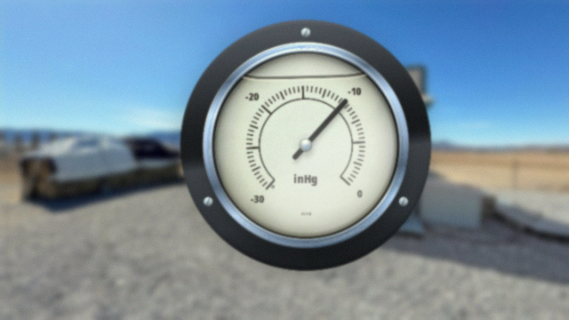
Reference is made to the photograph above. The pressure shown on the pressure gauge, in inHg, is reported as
-10 inHg
